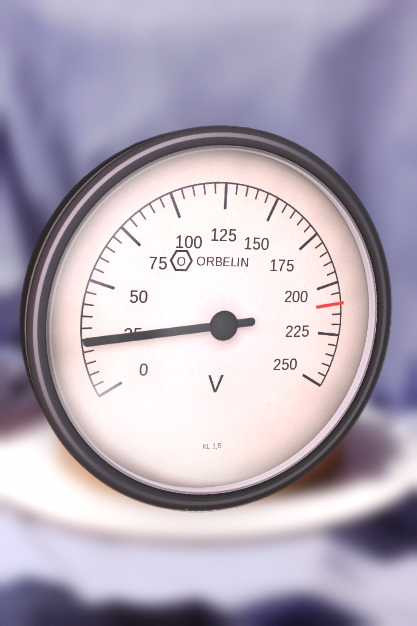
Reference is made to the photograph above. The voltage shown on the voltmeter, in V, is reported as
25 V
